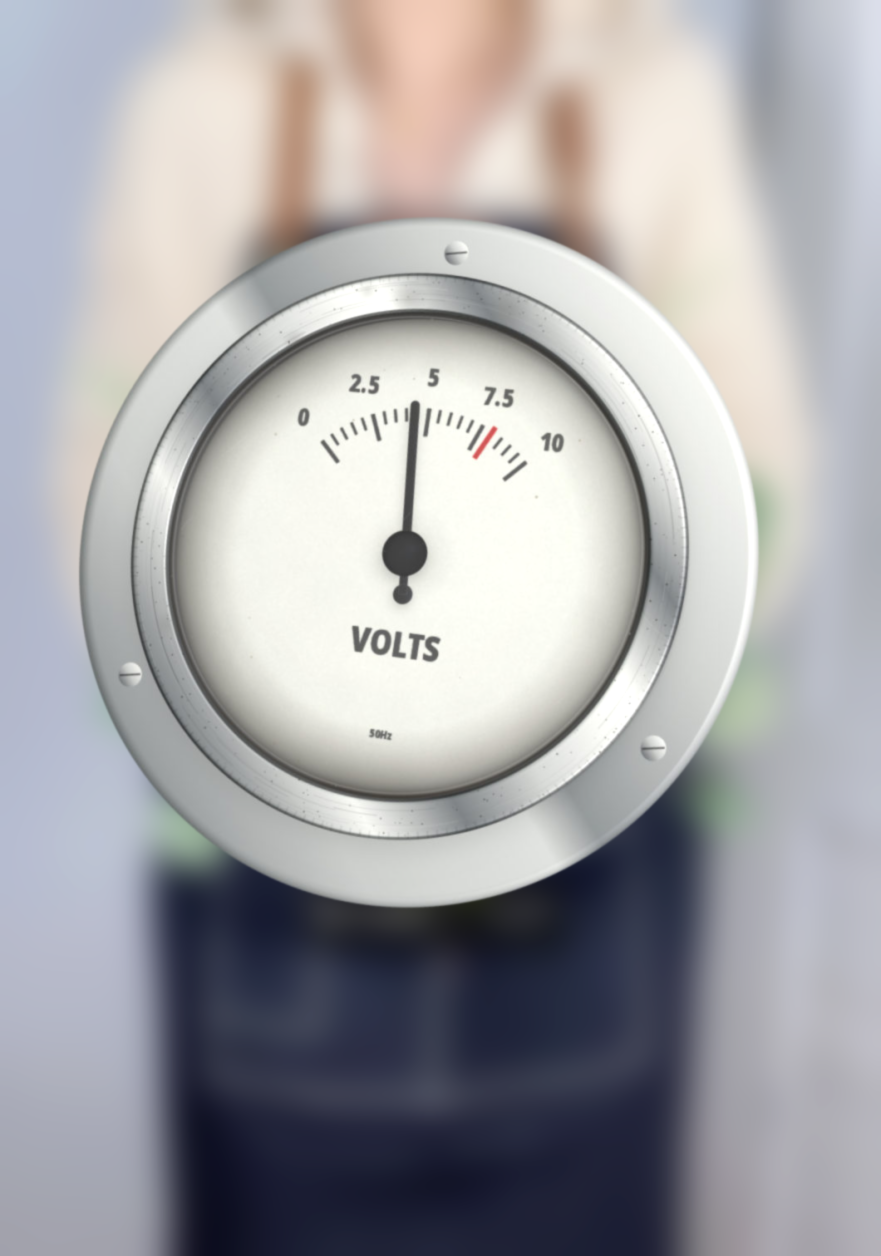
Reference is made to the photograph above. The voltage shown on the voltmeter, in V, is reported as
4.5 V
